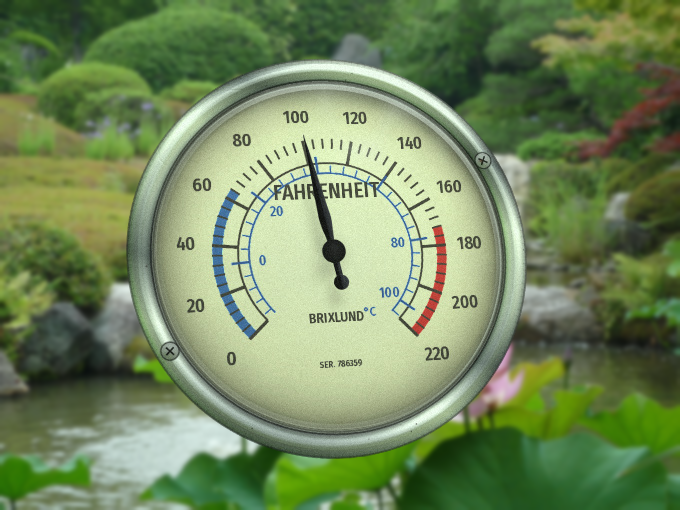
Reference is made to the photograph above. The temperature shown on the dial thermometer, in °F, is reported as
100 °F
